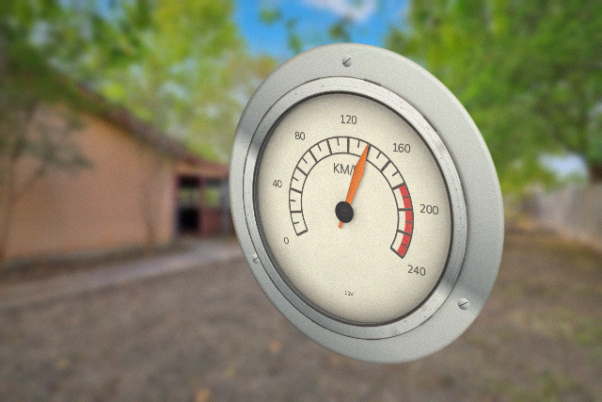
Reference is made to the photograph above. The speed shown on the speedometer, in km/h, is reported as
140 km/h
